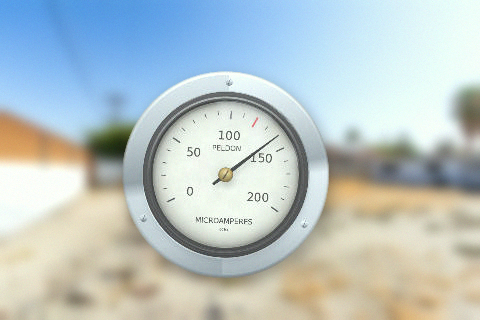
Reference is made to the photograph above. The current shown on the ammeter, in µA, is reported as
140 µA
